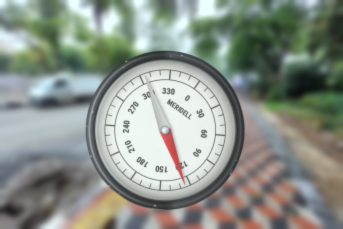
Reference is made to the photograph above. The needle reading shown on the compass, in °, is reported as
125 °
